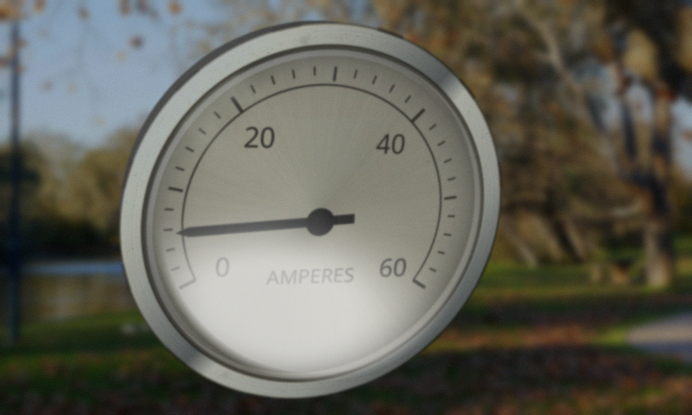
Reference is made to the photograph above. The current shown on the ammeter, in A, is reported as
6 A
